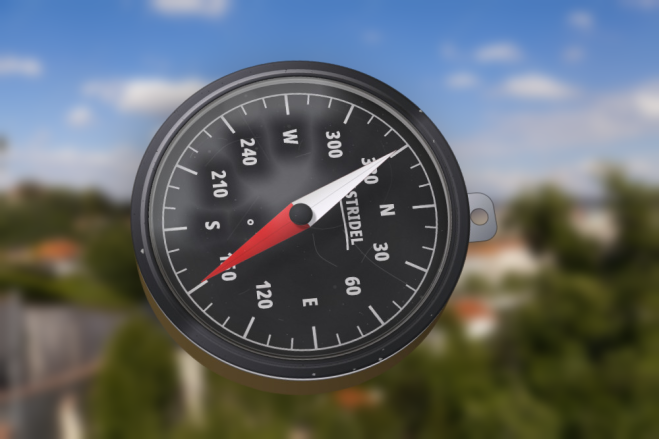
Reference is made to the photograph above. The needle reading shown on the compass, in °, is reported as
150 °
